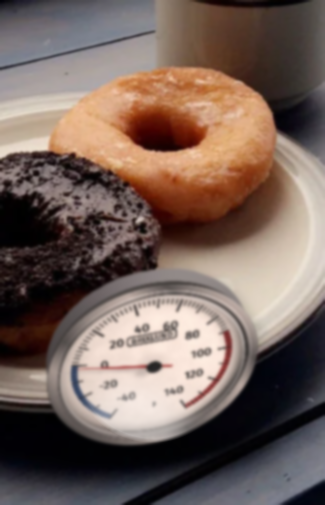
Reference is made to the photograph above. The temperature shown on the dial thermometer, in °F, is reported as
0 °F
